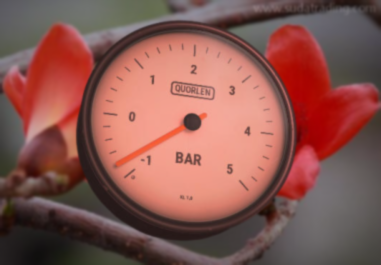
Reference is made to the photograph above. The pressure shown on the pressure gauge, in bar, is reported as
-0.8 bar
